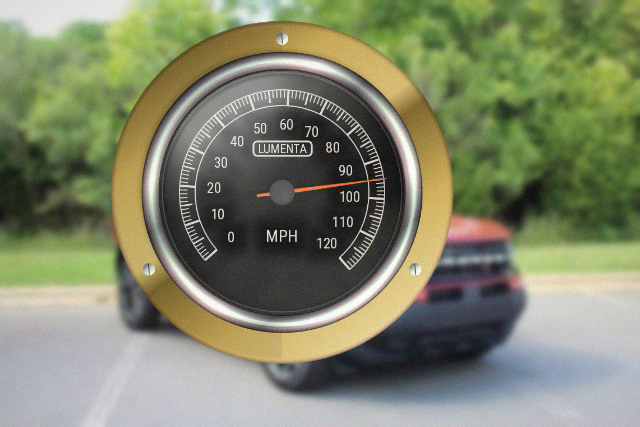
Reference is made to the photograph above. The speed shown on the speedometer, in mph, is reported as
95 mph
